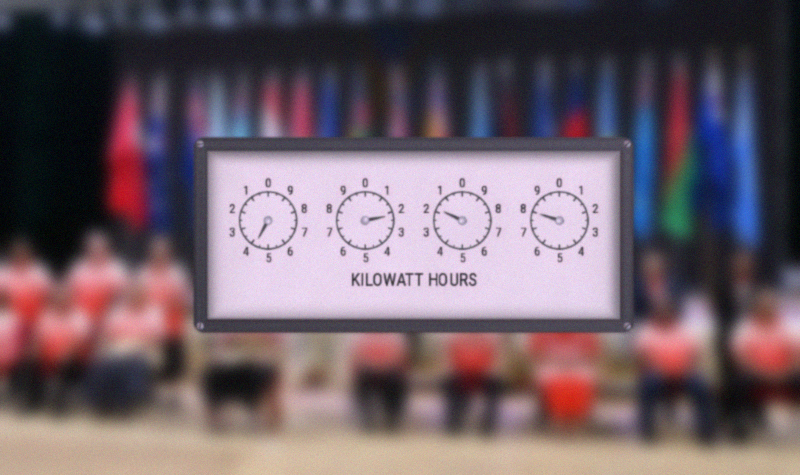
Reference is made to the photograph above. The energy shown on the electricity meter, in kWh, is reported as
4218 kWh
